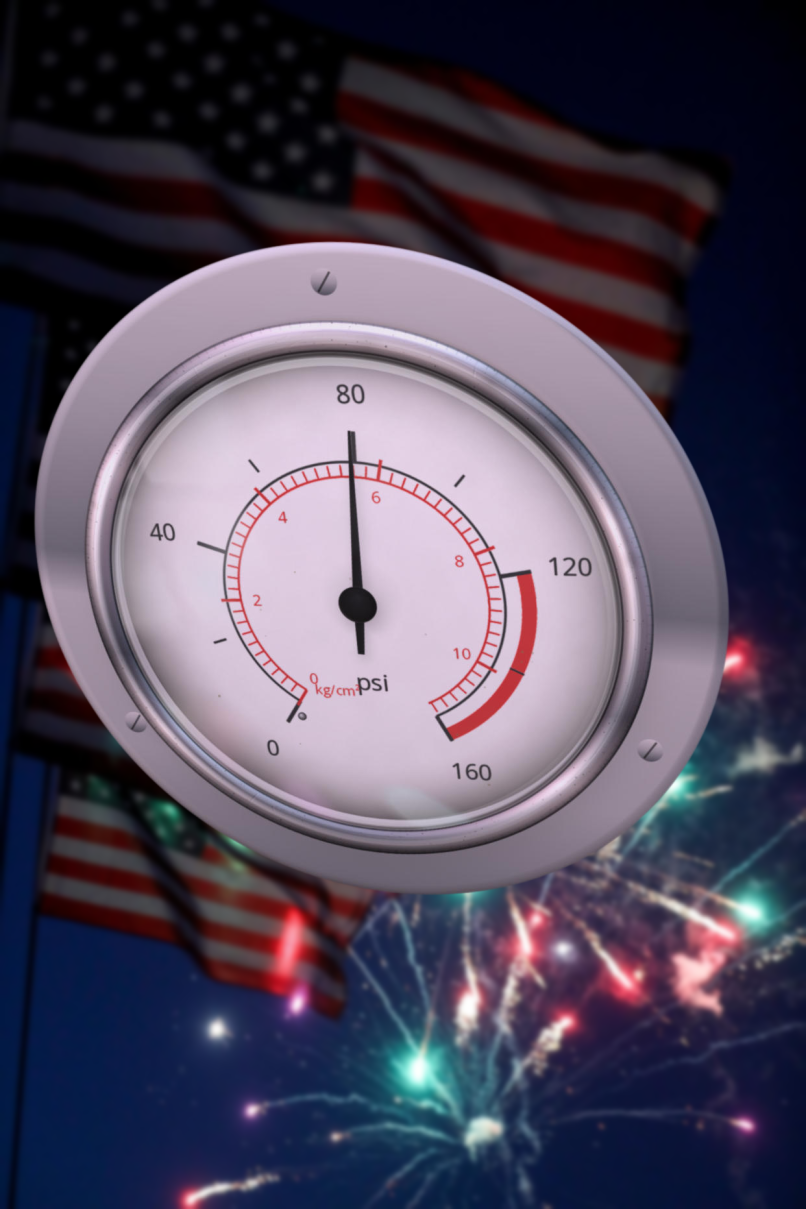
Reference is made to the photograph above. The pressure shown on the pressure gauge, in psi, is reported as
80 psi
